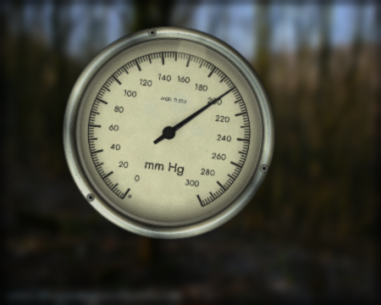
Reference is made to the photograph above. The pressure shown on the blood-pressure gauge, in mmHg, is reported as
200 mmHg
